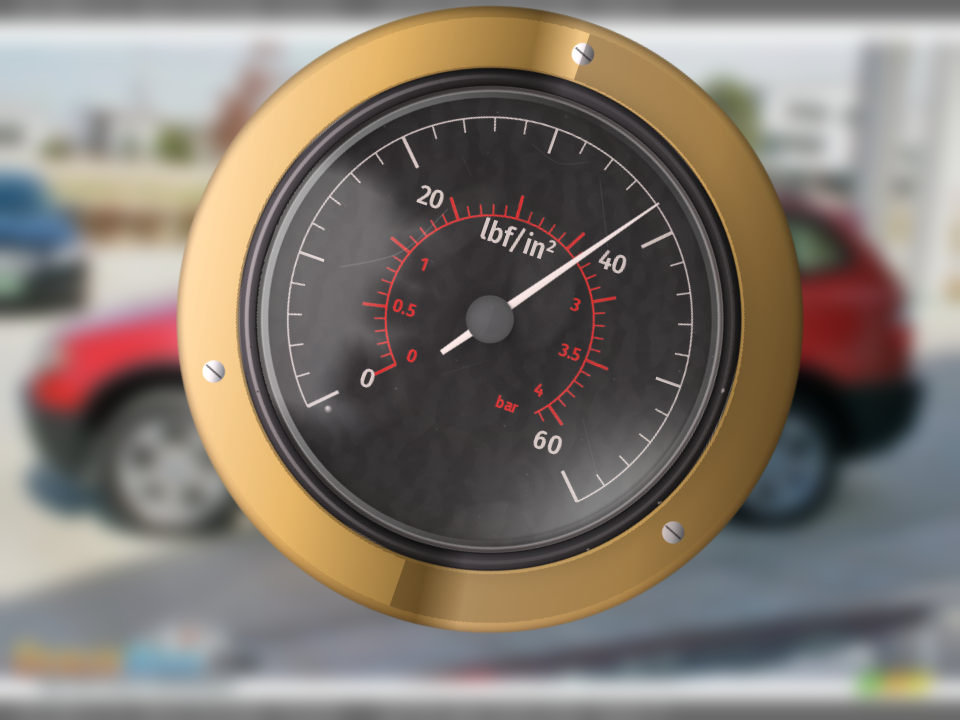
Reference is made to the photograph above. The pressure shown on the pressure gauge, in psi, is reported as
38 psi
